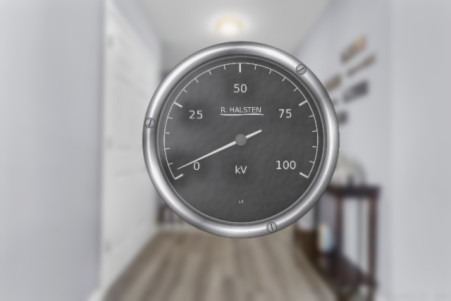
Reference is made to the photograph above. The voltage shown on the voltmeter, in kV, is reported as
2.5 kV
